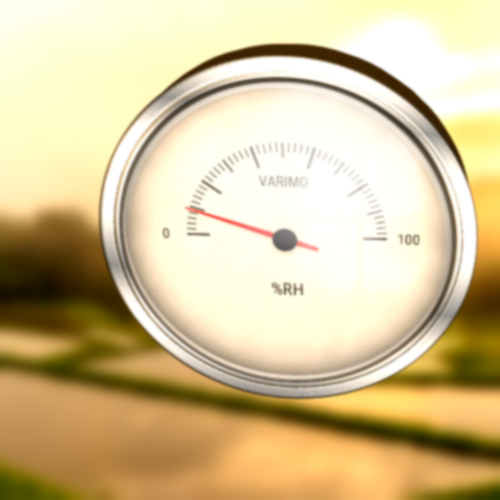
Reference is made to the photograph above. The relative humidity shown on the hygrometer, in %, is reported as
10 %
